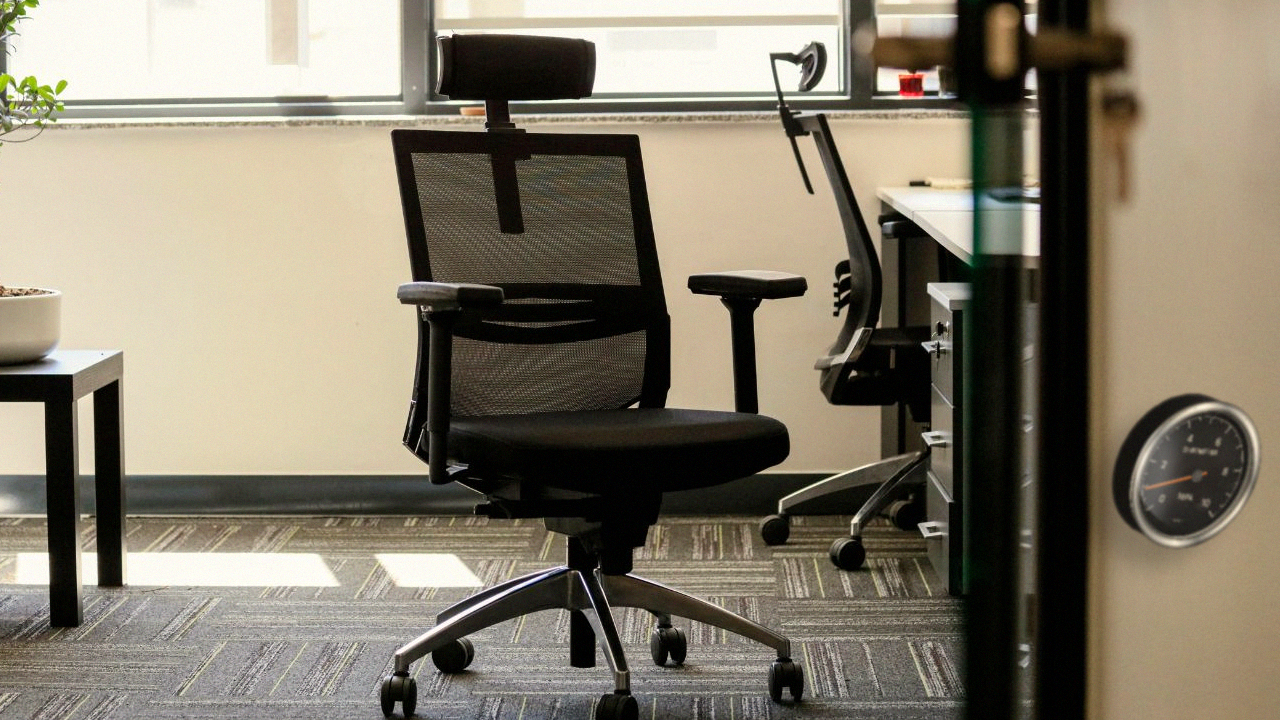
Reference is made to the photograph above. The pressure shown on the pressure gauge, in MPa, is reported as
1 MPa
